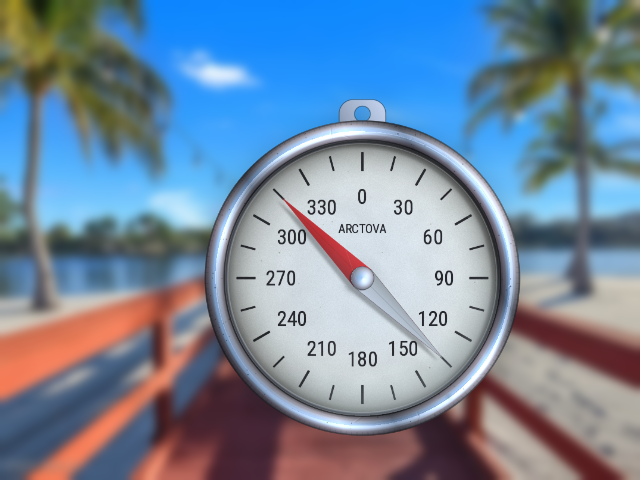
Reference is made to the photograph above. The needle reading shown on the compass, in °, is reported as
315 °
